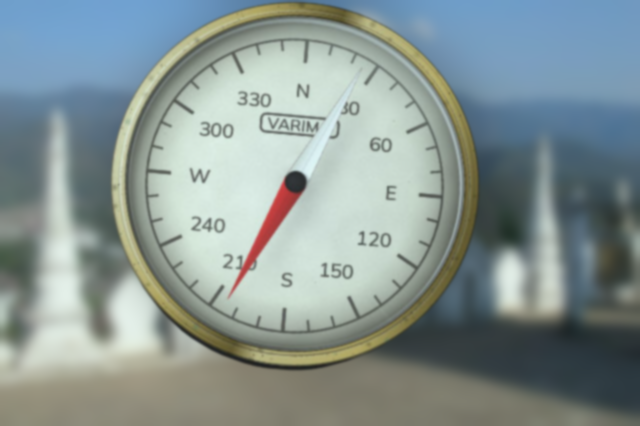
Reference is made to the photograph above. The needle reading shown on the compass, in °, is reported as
205 °
